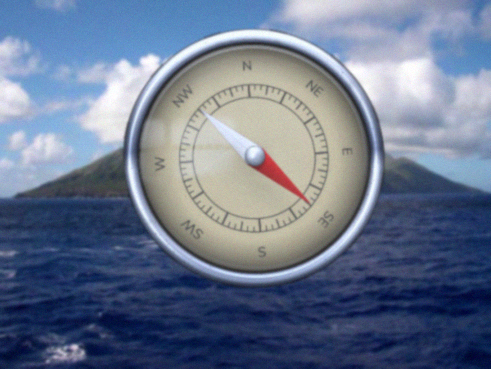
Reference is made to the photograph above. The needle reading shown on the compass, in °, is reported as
135 °
